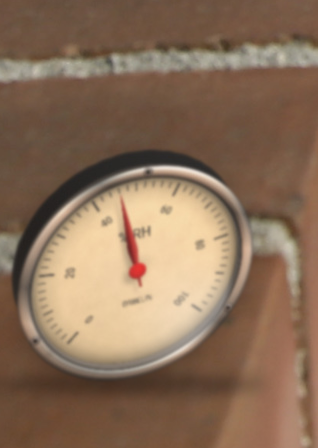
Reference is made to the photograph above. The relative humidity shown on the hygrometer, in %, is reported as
46 %
